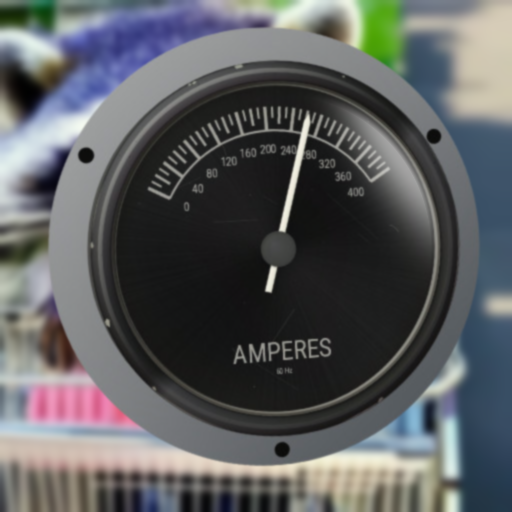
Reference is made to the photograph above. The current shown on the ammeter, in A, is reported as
260 A
